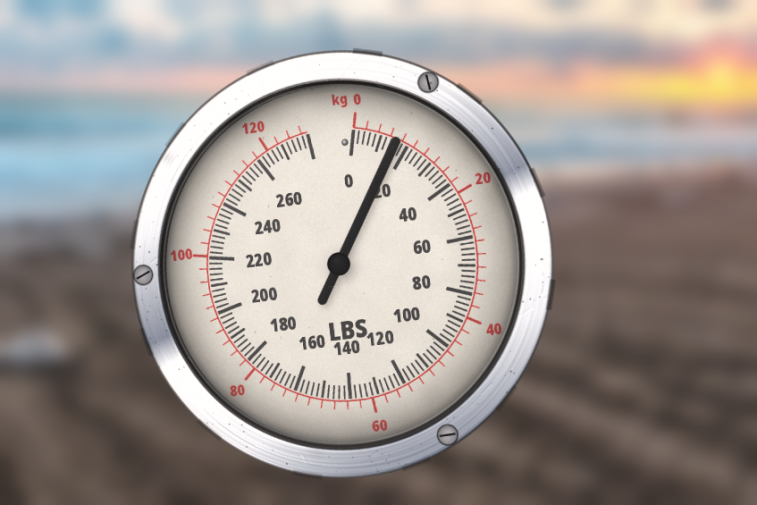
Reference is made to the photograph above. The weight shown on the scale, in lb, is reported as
16 lb
